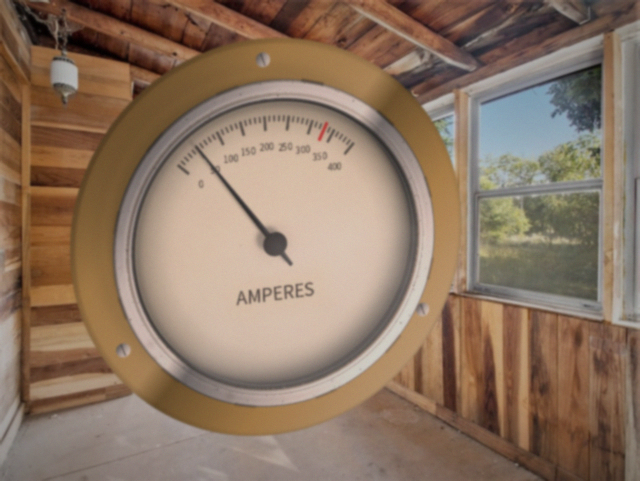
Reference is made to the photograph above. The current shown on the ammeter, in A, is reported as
50 A
